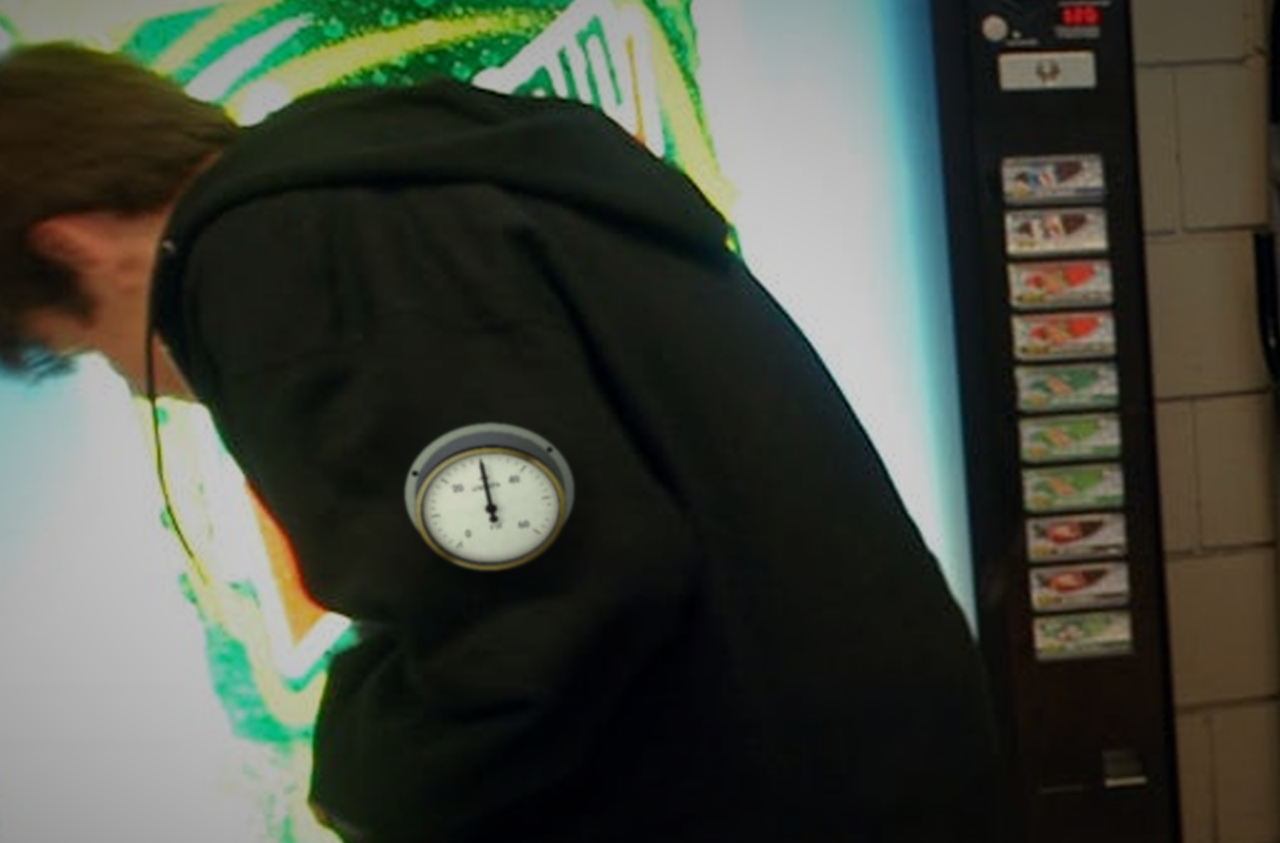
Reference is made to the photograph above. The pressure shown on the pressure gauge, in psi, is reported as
30 psi
